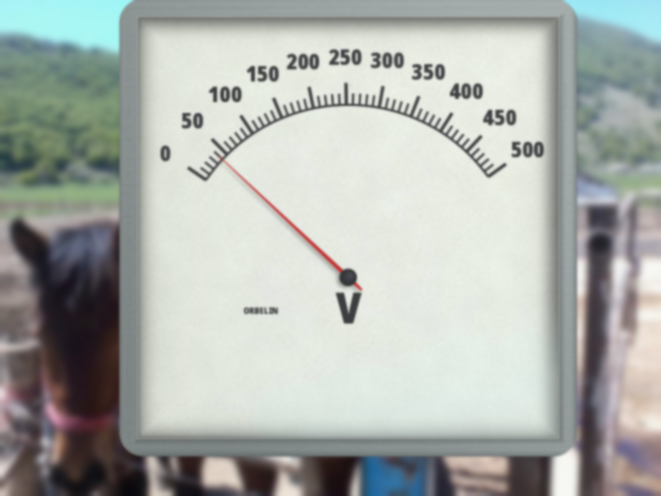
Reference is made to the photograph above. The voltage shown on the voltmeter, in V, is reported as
40 V
